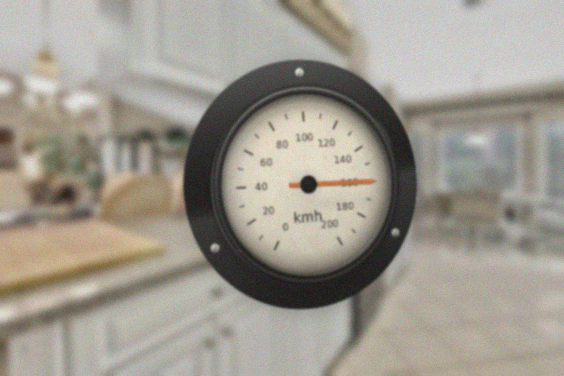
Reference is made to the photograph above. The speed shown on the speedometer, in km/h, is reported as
160 km/h
